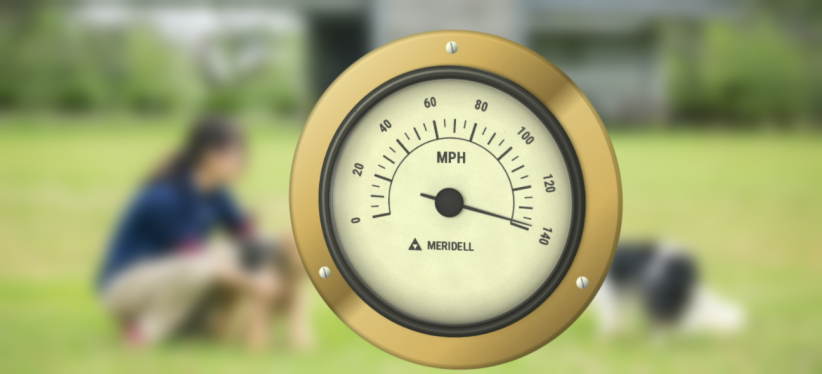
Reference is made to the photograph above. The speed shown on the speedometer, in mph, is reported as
137.5 mph
